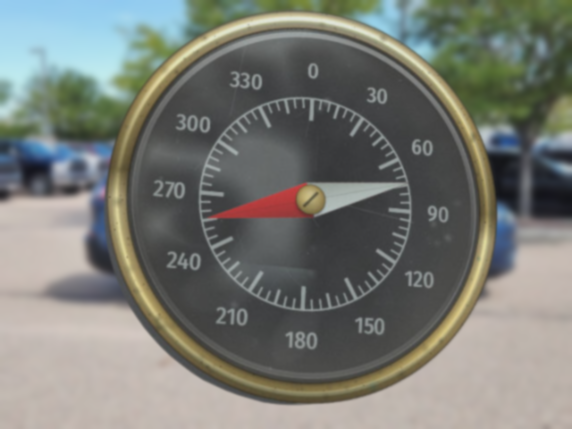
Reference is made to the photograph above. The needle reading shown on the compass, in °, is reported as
255 °
